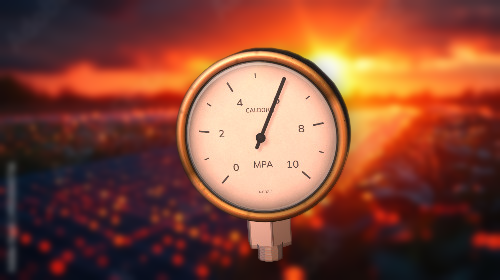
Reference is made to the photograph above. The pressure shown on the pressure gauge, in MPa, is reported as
6 MPa
